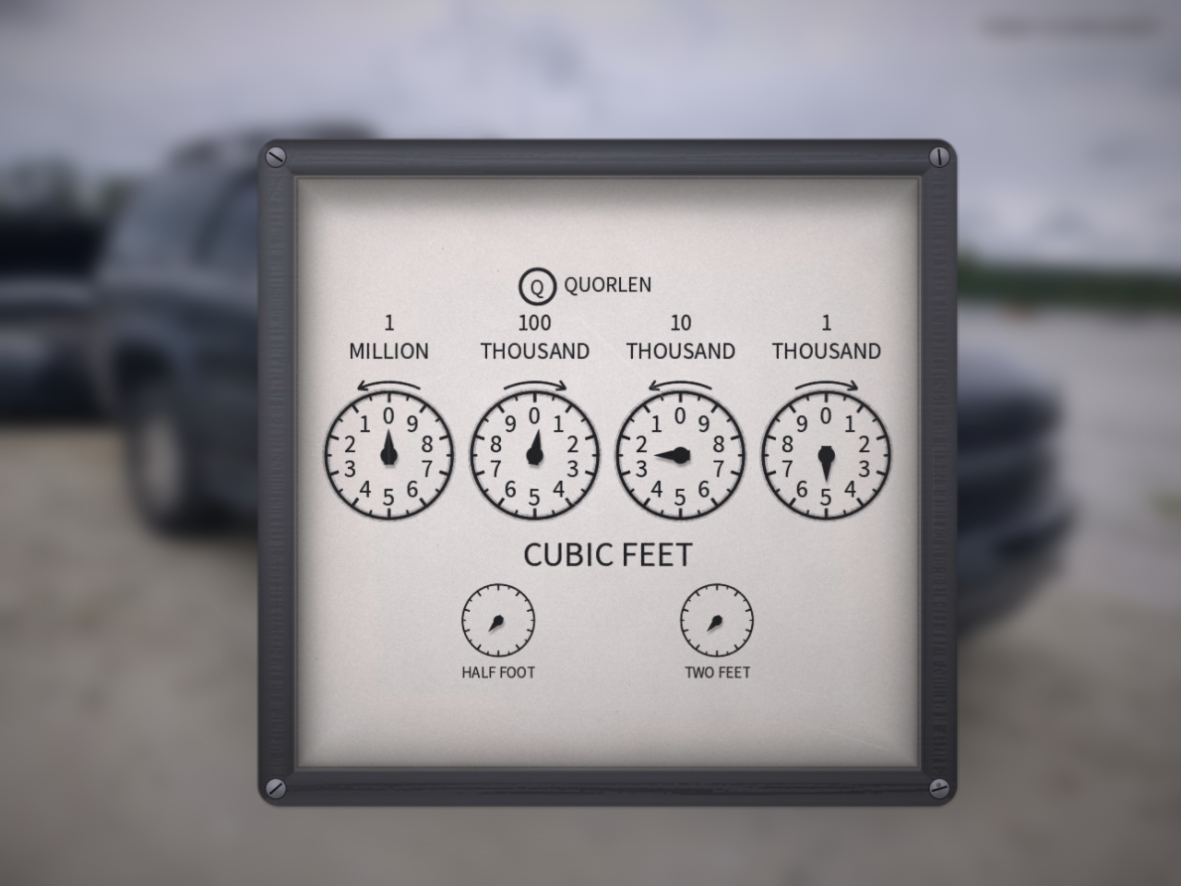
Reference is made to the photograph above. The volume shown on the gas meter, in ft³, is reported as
2500 ft³
